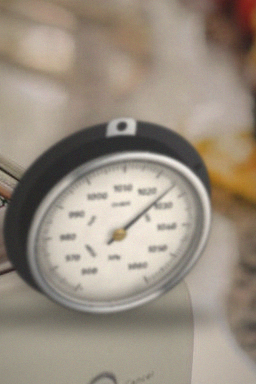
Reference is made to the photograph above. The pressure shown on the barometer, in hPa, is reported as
1025 hPa
